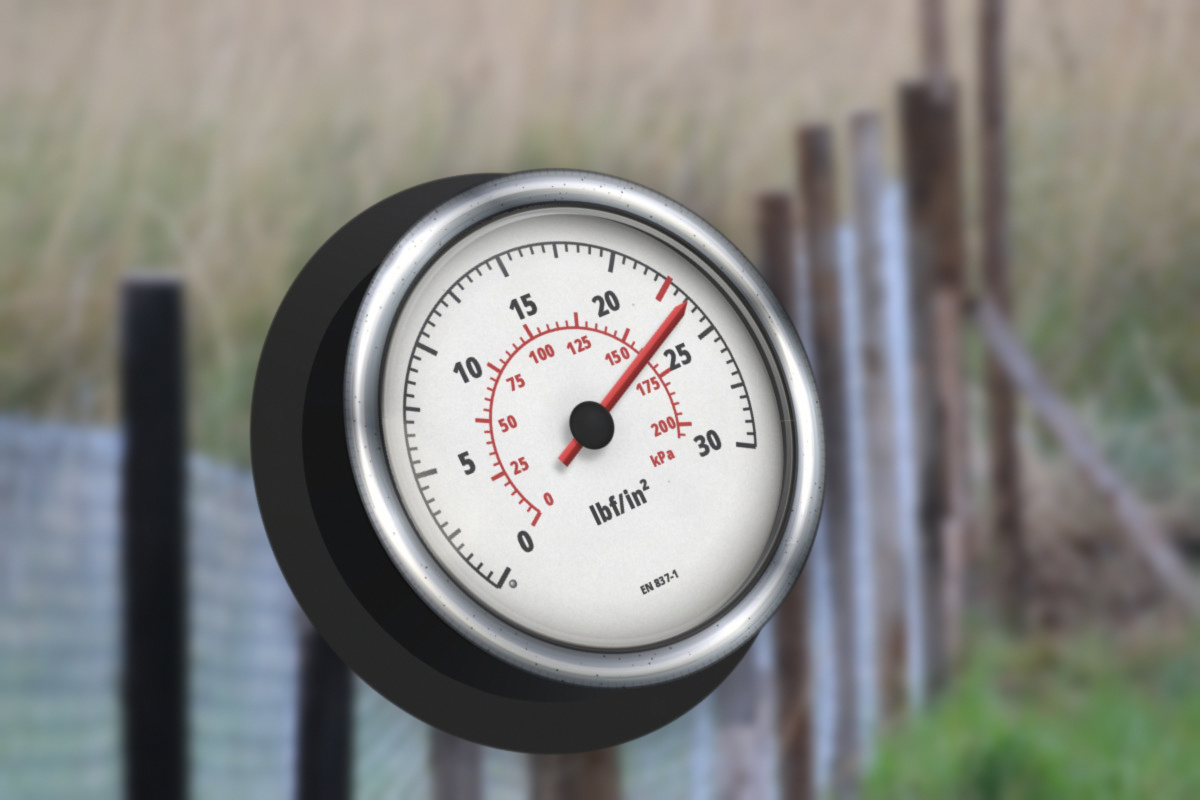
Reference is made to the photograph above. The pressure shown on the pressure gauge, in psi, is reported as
23.5 psi
